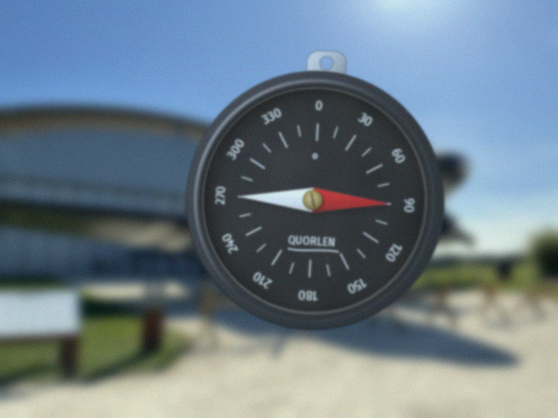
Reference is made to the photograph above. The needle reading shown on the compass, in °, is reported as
90 °
